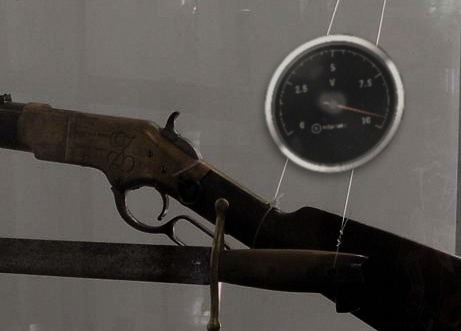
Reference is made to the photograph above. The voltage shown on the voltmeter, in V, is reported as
9.5 V
